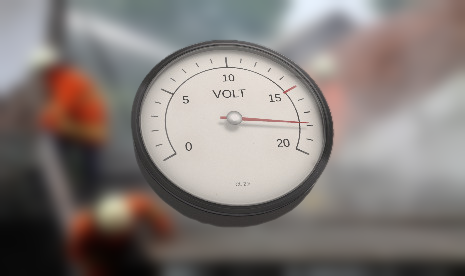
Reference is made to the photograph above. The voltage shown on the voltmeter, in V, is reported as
18 V
